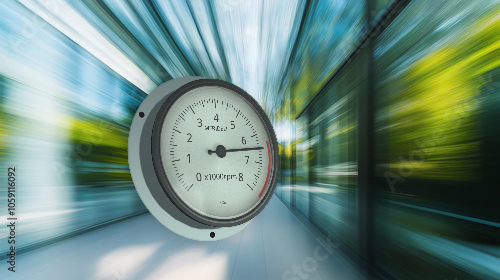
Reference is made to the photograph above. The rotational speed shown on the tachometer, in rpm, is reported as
6500 rpm
